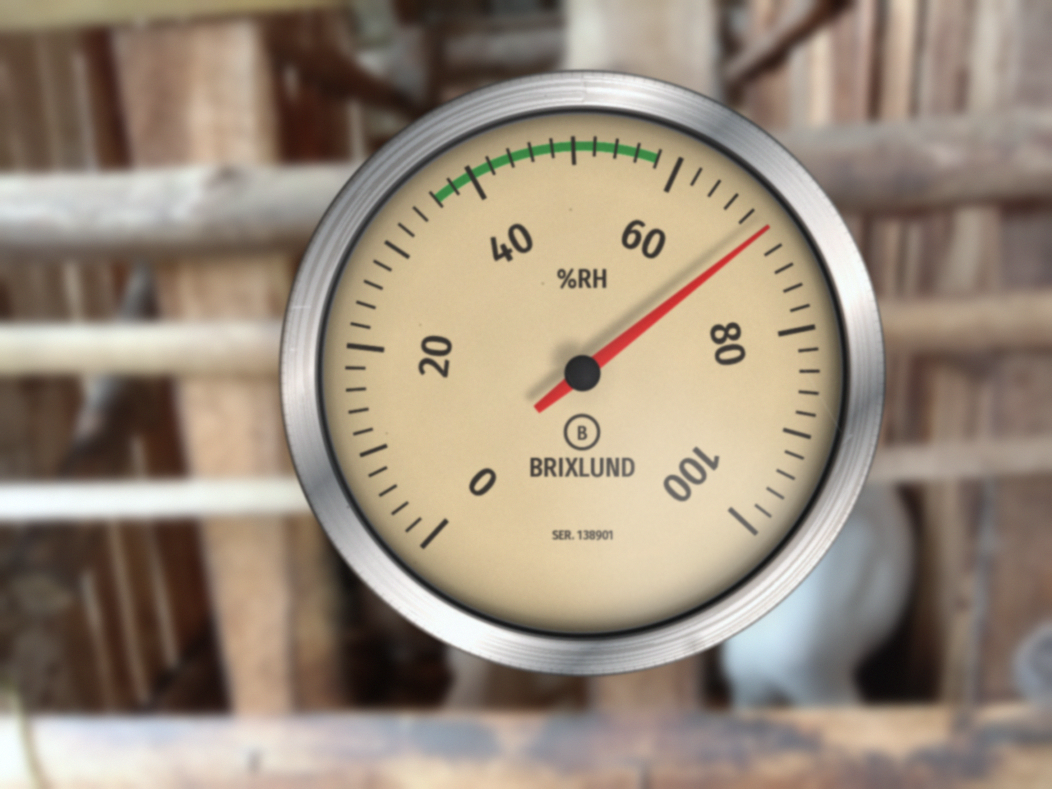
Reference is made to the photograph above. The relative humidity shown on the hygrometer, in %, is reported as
70 %
